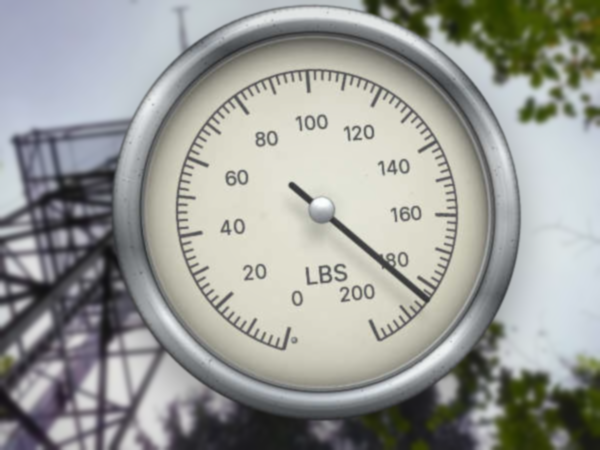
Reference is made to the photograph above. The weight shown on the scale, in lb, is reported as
184 lb
